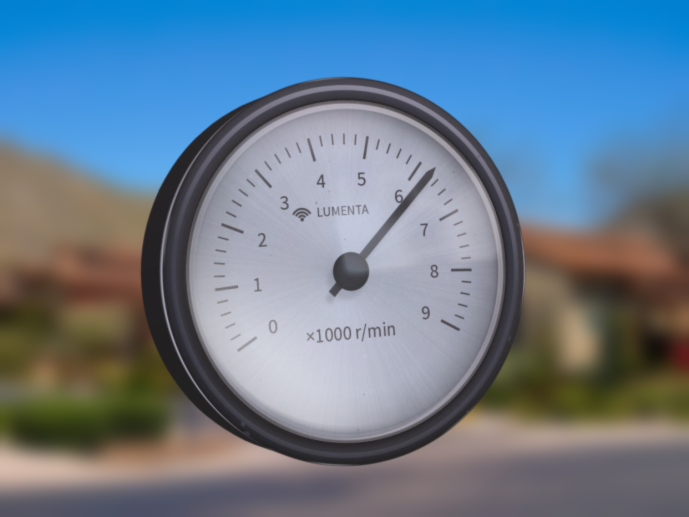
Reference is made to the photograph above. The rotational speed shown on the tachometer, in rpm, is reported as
6200 rpm
